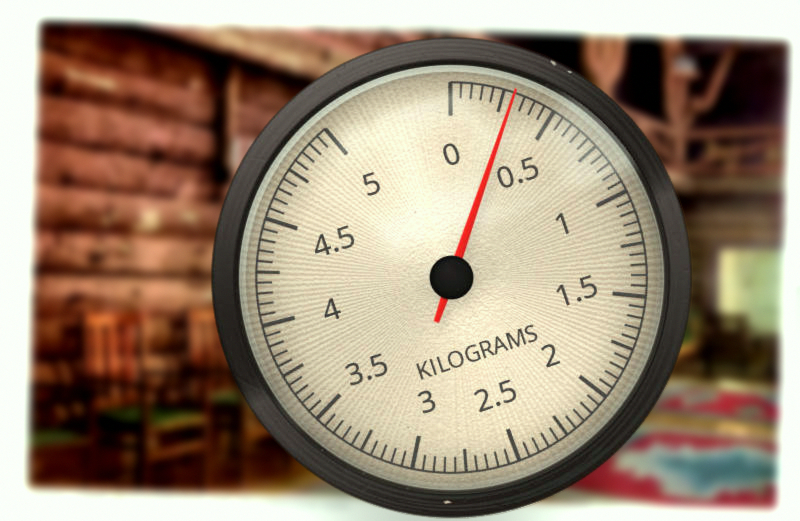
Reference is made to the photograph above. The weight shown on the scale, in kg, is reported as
0.3 kg
